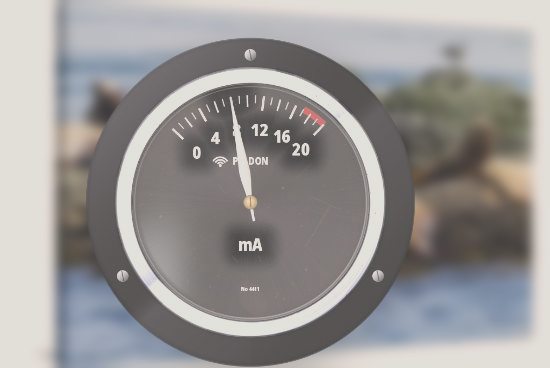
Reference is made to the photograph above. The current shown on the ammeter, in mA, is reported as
8 mA
